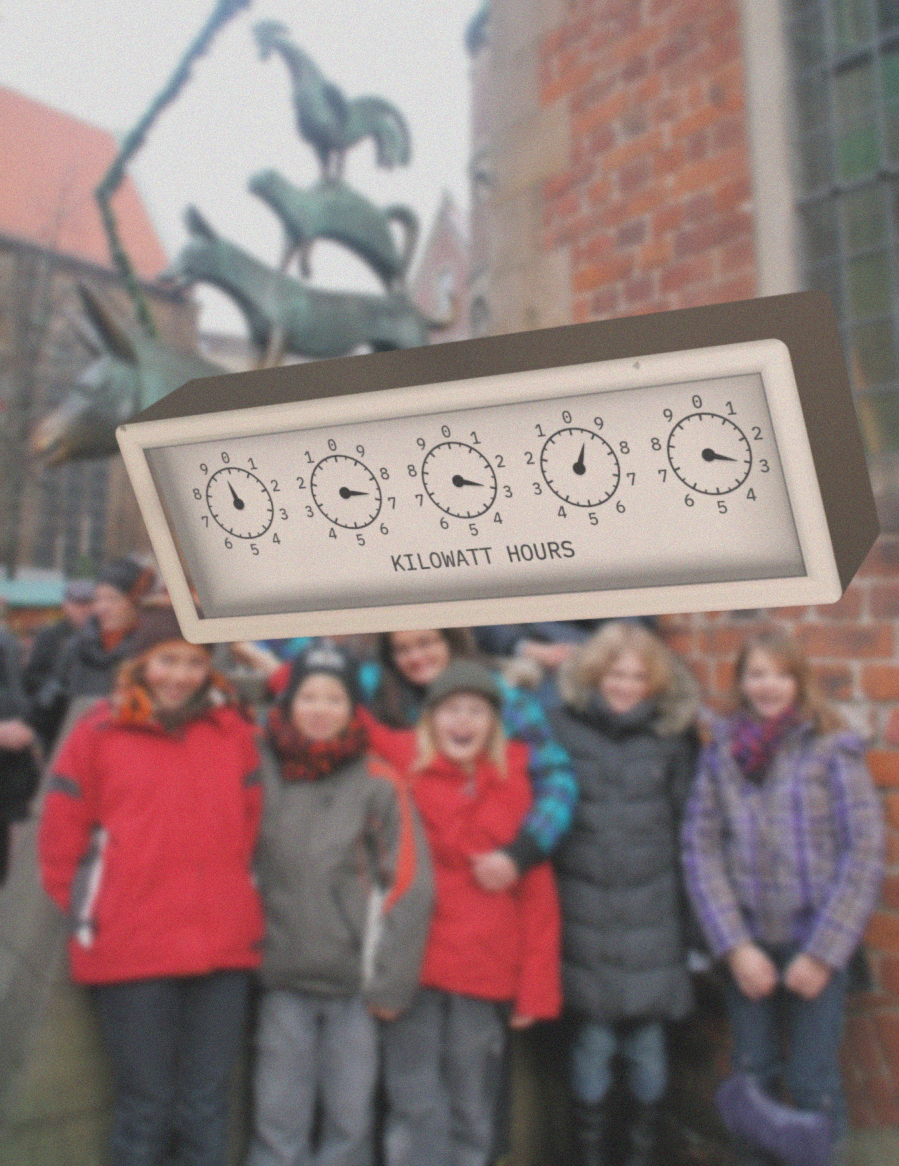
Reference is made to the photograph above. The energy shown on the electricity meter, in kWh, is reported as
97293 kWh
